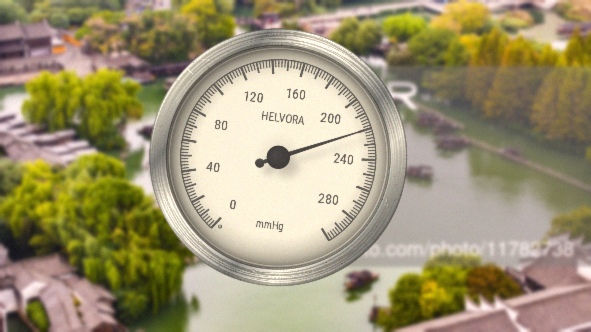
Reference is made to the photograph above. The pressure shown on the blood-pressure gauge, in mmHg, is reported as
220 mmHg
